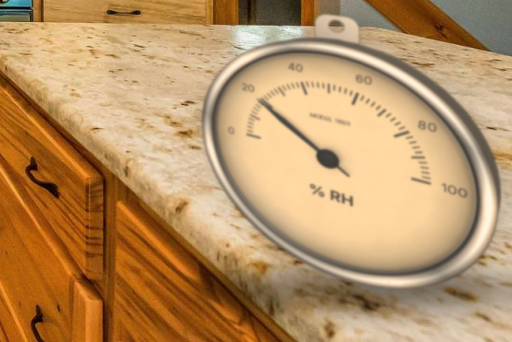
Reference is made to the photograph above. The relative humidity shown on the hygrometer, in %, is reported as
20 %
